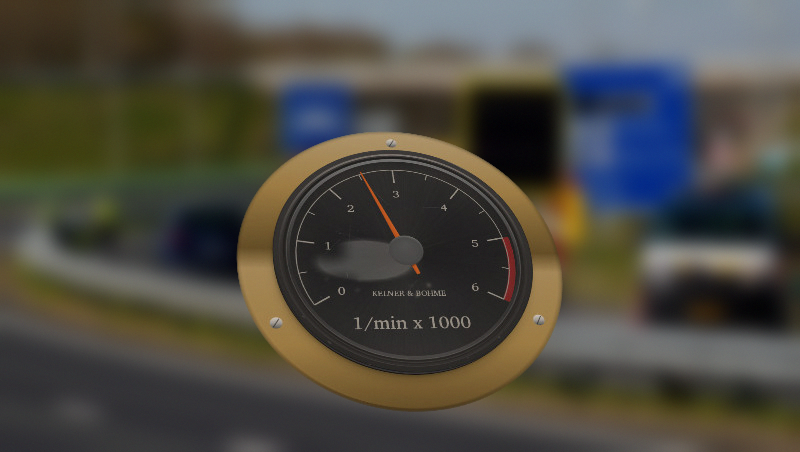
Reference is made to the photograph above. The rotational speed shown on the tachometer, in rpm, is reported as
2500 rpm
